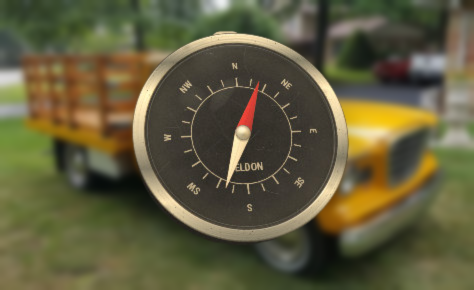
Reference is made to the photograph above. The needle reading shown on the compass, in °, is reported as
22.5 °
